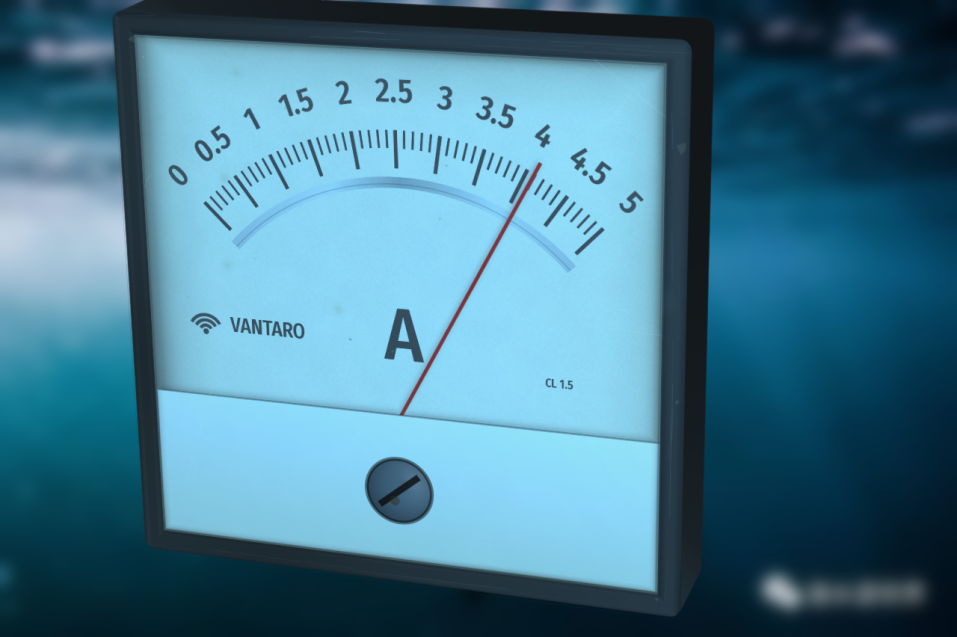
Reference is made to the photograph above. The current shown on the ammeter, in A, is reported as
4.1 A
